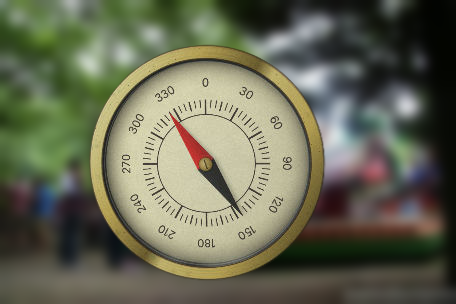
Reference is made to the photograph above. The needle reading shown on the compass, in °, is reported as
325 °
